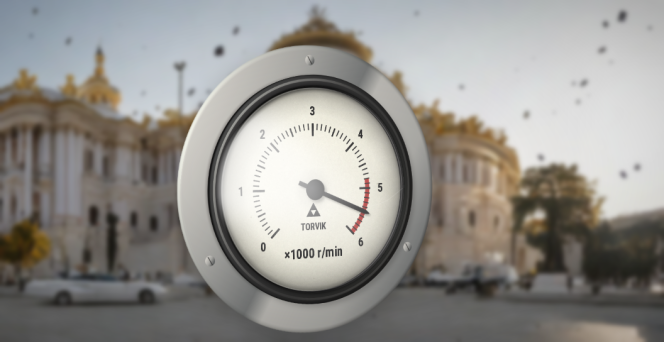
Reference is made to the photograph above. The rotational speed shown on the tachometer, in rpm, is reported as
5500 rpm
